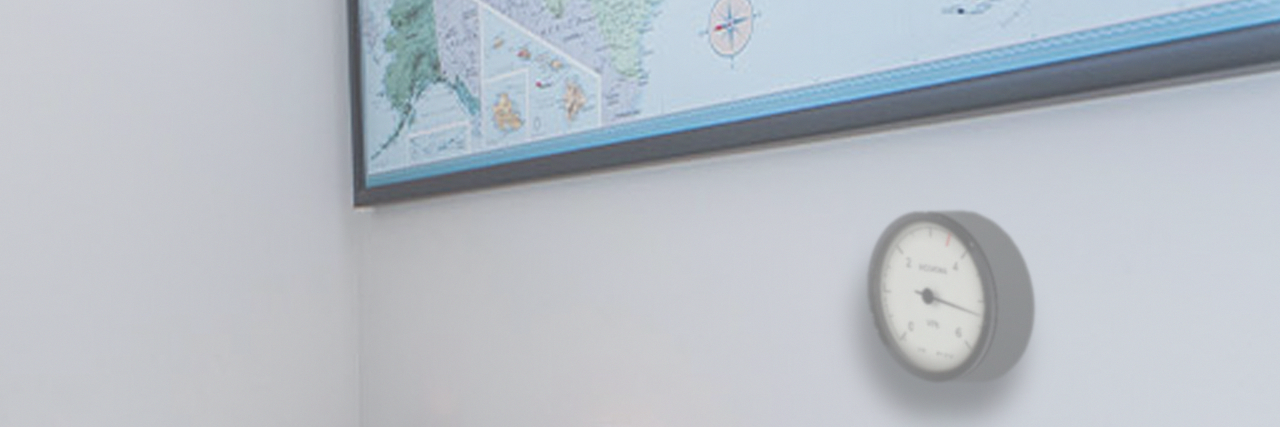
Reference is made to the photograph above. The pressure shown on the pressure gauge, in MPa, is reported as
5.25 MPa
